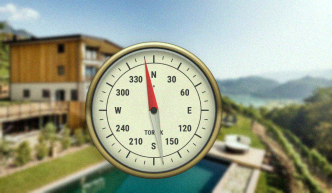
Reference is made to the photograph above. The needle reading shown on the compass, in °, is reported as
350 °
